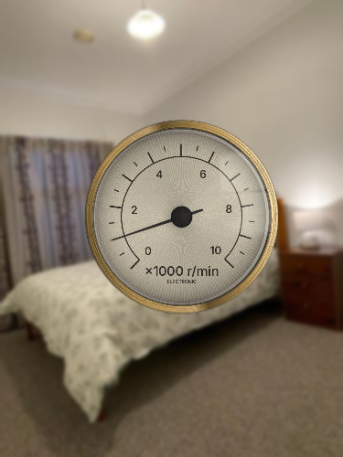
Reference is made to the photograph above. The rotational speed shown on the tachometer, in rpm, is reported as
1000 rpm
